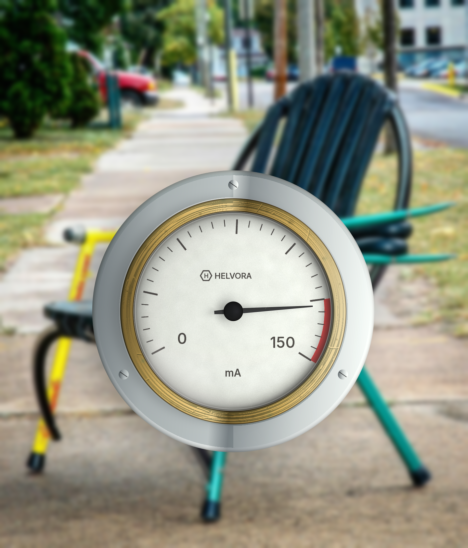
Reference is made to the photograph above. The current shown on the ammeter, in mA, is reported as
127.5 mA
